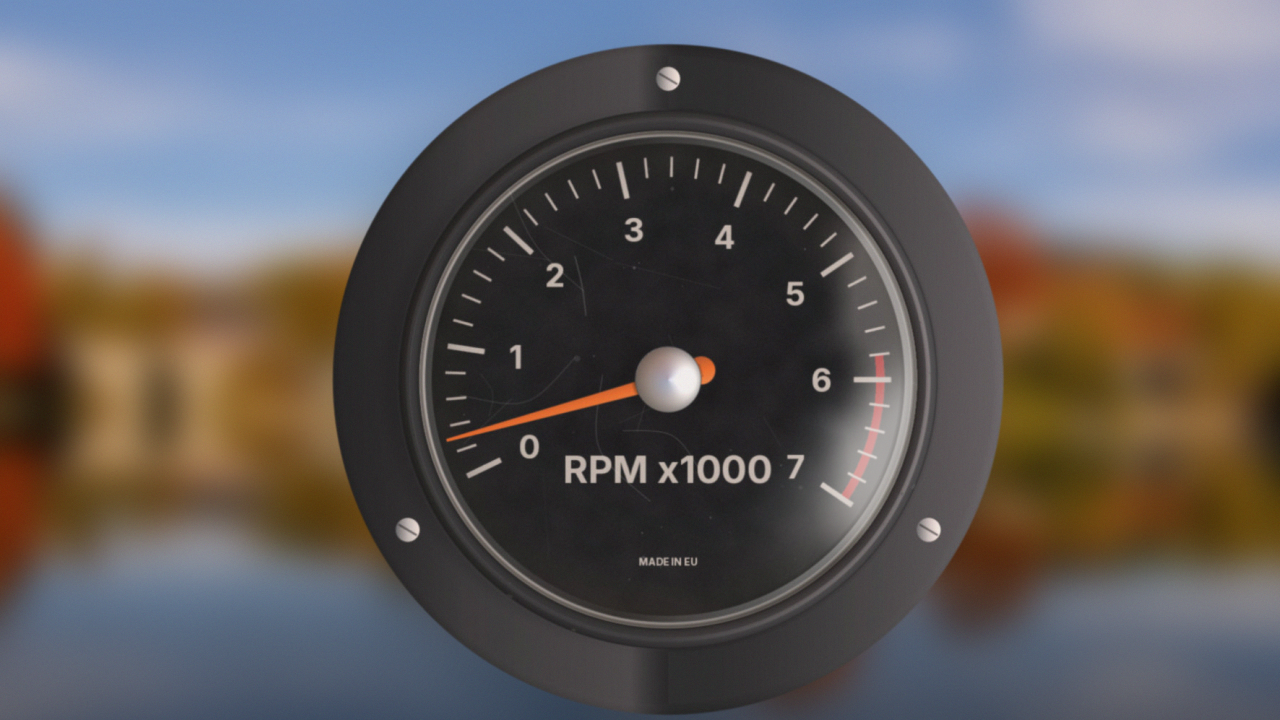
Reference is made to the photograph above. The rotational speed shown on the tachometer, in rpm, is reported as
300 rpm
